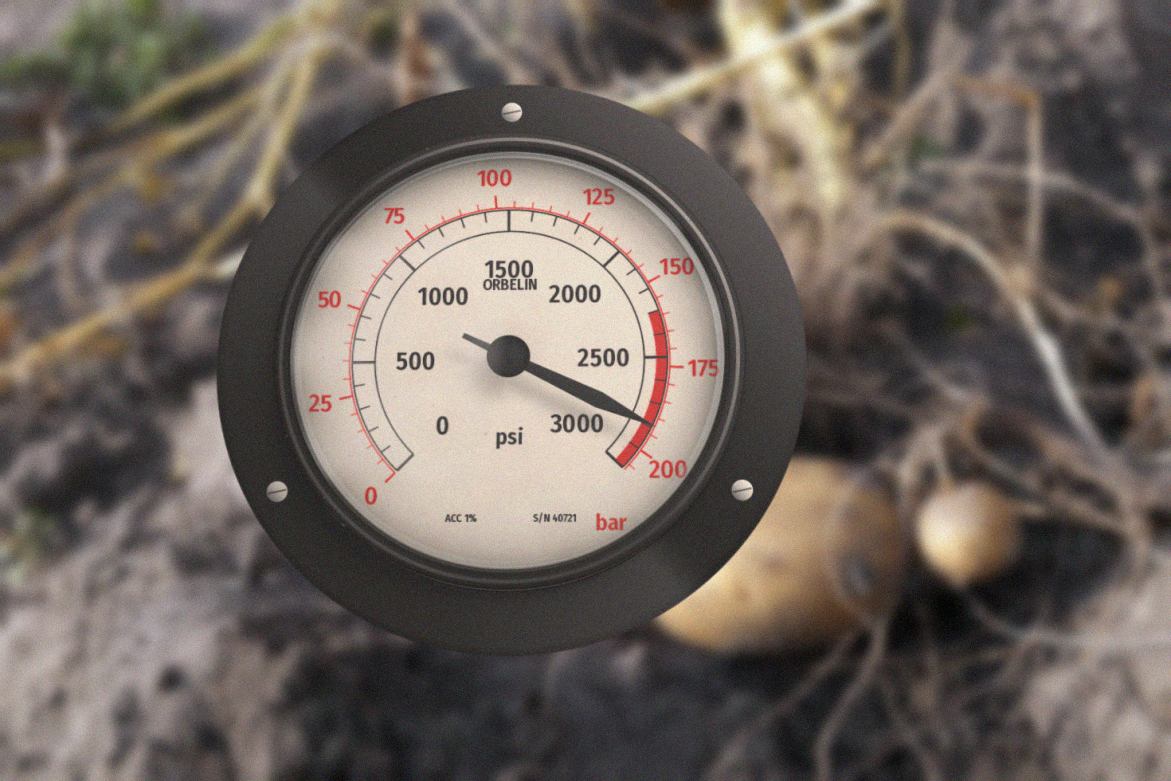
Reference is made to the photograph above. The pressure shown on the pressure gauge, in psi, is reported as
2800 psi
